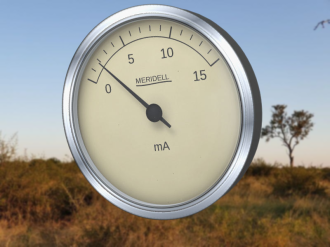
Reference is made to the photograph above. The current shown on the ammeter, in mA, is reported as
2 mA
